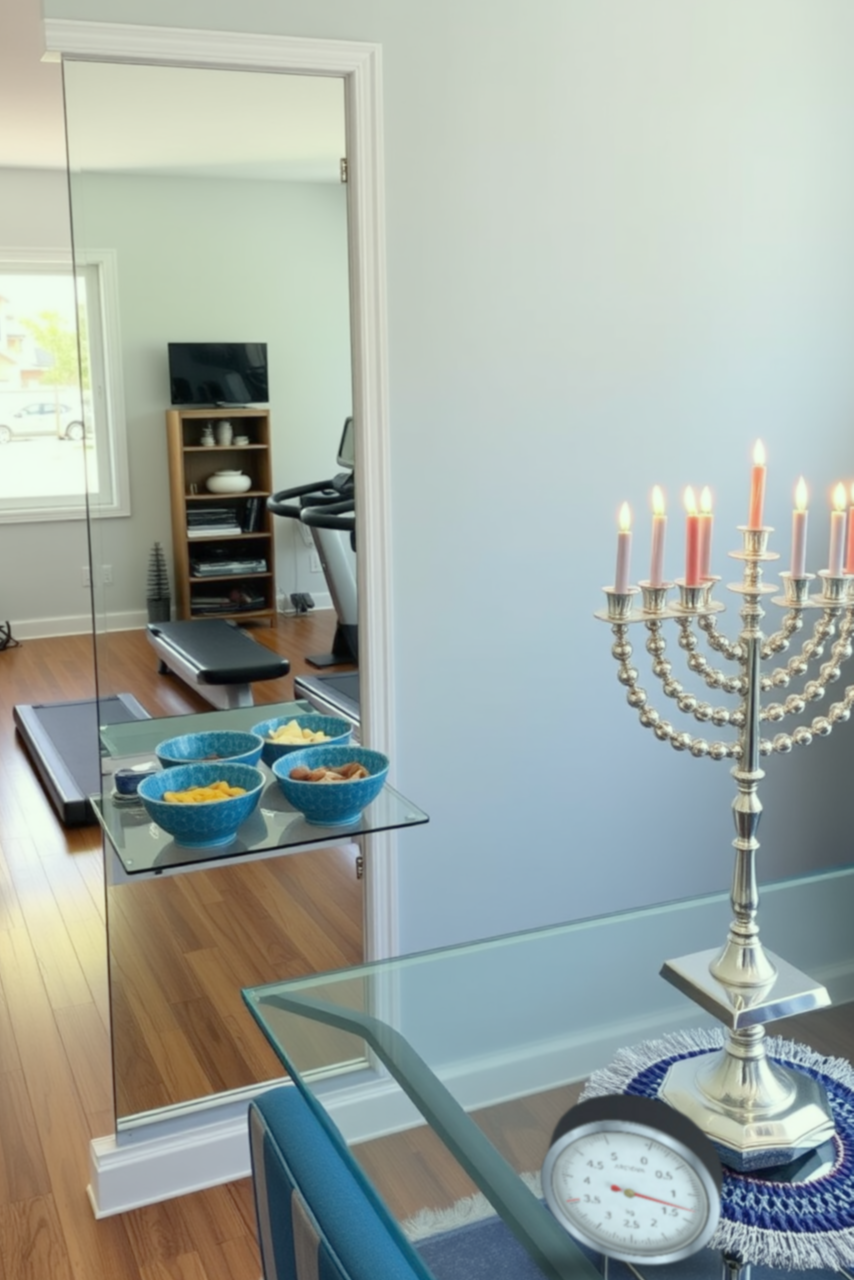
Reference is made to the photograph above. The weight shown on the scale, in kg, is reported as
1.25 kg
